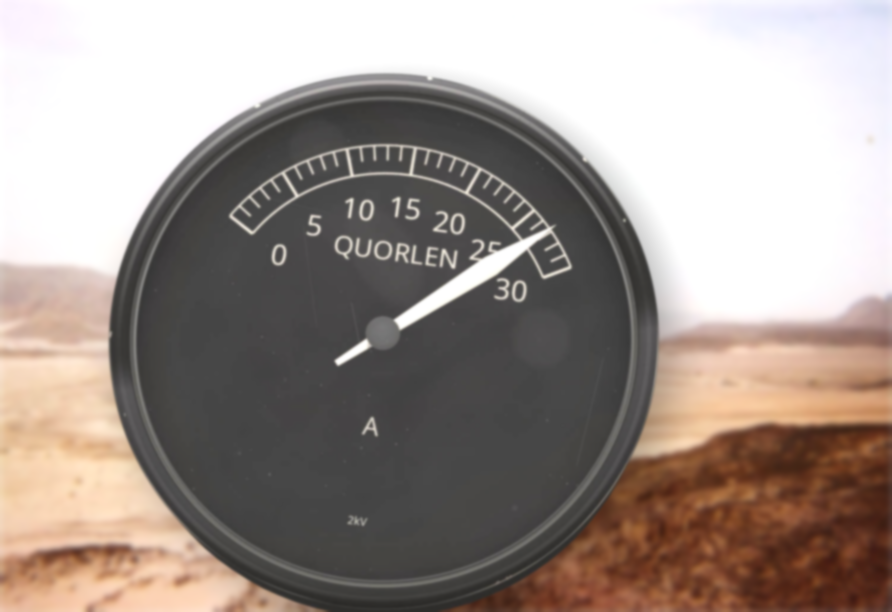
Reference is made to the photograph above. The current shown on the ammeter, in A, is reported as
27 A
